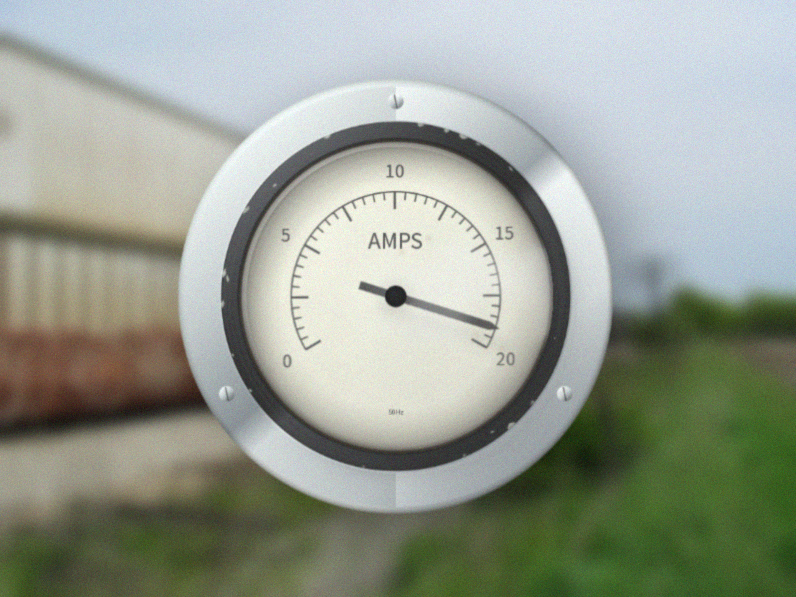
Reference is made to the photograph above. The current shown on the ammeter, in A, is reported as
19 A
